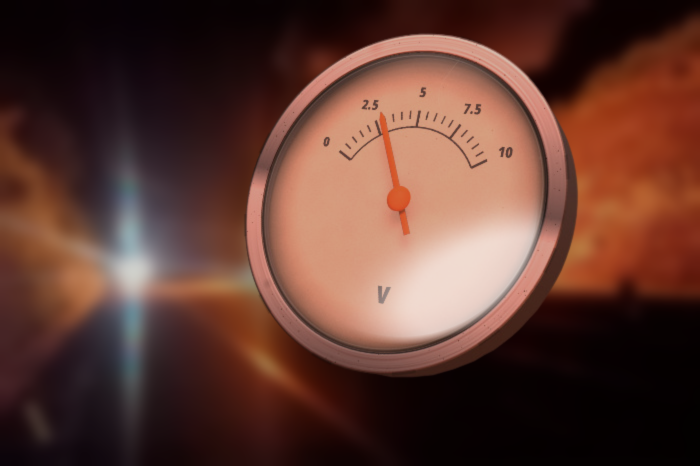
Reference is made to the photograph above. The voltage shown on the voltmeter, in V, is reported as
3 V
